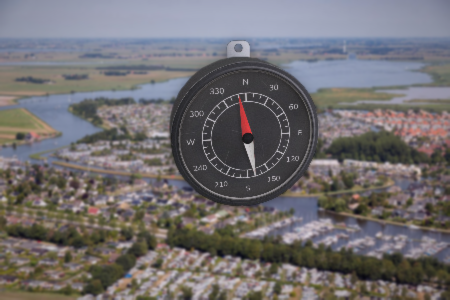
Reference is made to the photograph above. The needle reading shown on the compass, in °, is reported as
350 °
